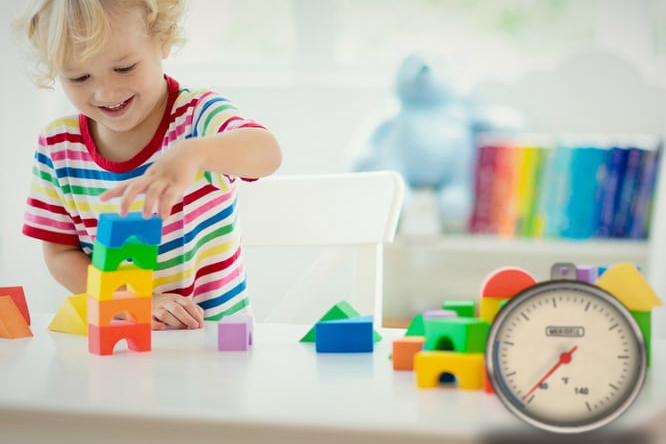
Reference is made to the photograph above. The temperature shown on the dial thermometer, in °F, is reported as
-36 °F
